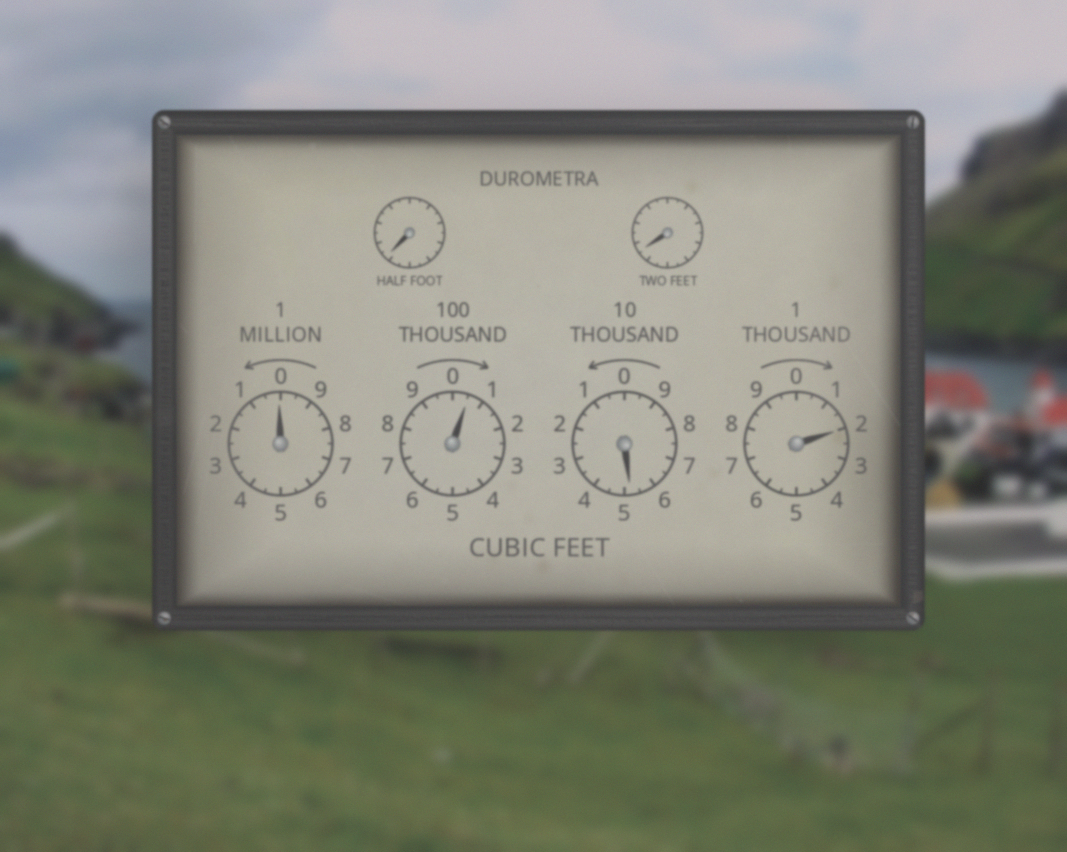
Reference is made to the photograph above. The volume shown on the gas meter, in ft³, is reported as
5200 ft³
